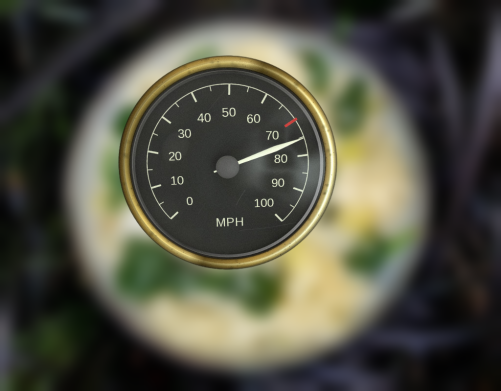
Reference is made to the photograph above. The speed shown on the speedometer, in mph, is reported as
75 mph
